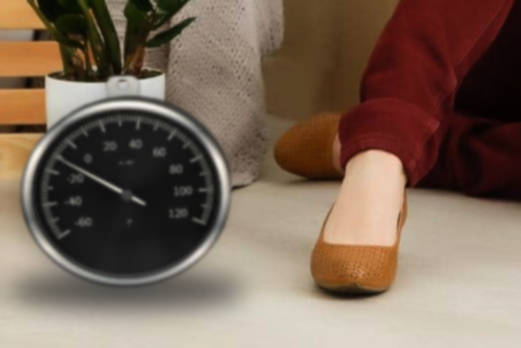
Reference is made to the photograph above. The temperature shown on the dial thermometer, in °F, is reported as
-10 °F
